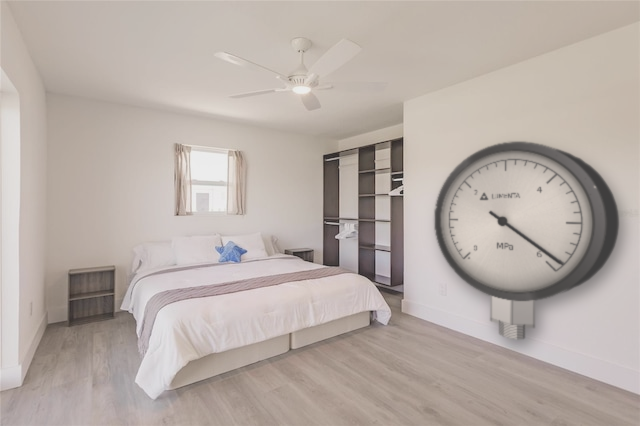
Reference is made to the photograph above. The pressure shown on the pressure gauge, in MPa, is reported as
5.8 MPa
